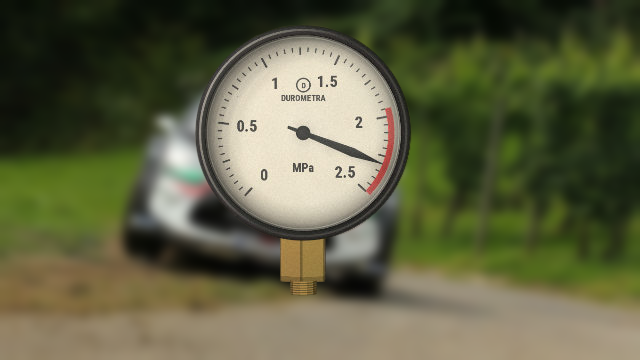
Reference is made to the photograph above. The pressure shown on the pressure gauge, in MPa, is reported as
2.3 MPa
